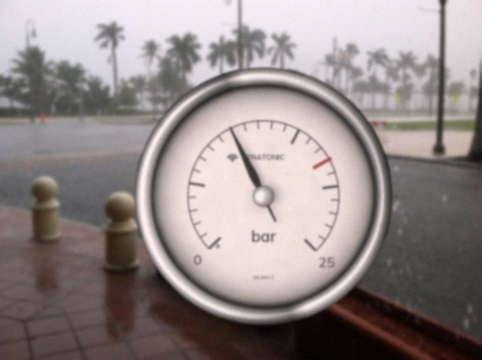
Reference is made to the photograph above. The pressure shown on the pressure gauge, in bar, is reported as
10 bar
